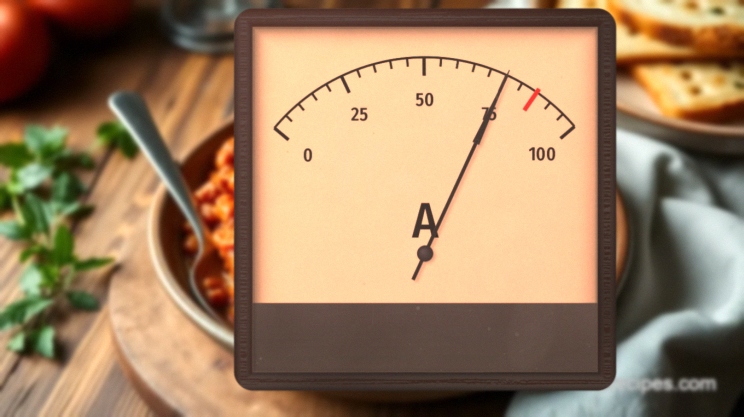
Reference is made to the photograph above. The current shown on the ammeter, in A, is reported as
75 A
